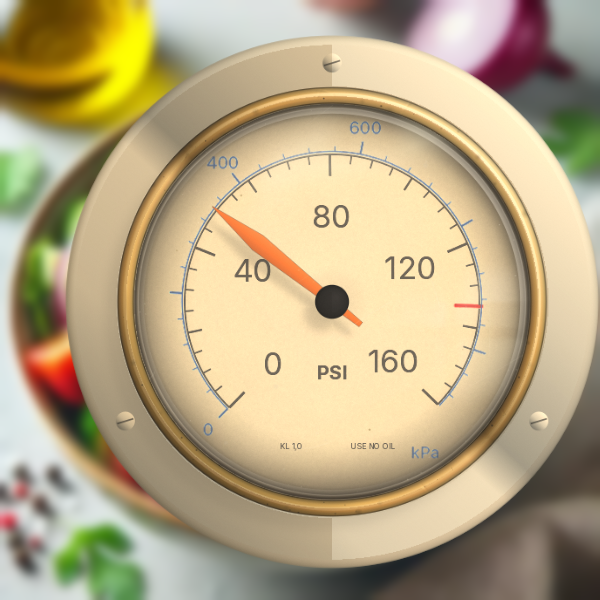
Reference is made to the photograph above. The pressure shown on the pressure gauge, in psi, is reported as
50 psi
